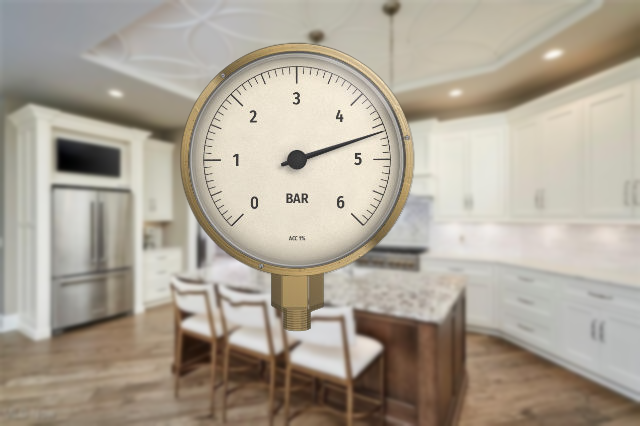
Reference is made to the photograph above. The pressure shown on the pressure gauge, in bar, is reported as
4.6 bar
